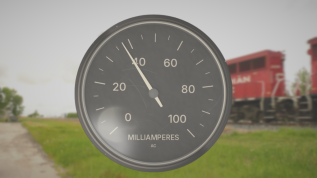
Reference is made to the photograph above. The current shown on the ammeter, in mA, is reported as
37.5 mA
